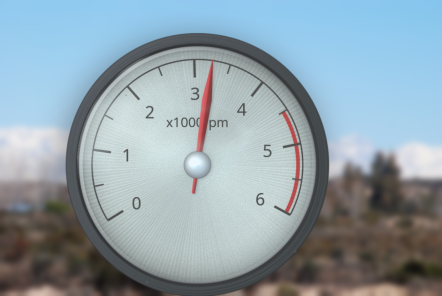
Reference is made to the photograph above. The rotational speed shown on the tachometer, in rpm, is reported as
3250 rpm
